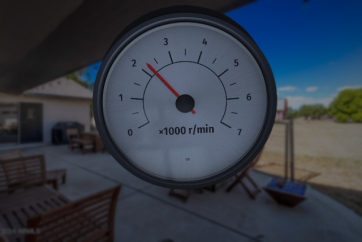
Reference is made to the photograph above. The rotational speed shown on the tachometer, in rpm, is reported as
2250 rpm
